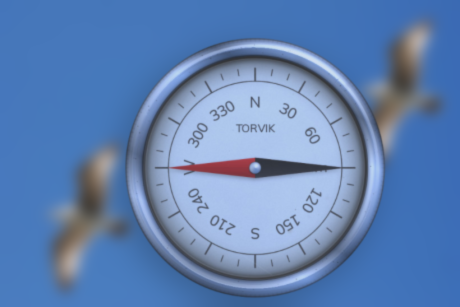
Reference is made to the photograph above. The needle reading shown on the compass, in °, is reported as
270 °
